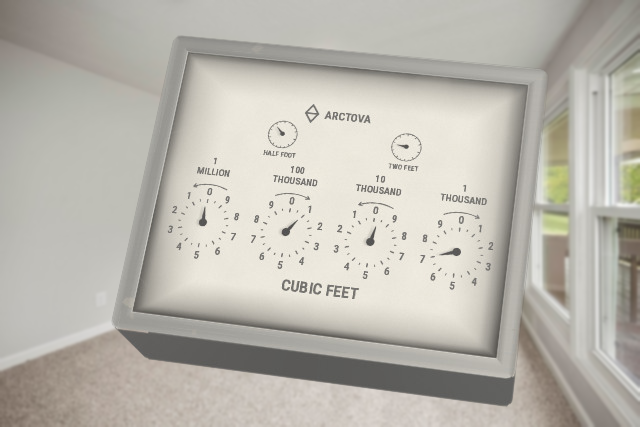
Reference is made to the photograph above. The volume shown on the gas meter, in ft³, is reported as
9700 ft³
